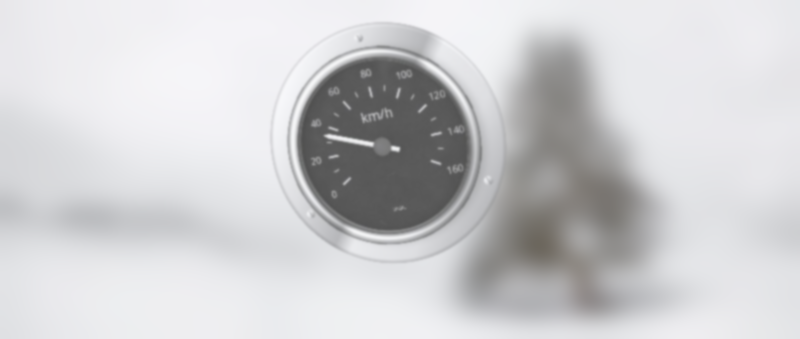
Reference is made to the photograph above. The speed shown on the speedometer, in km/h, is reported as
35 km/h
